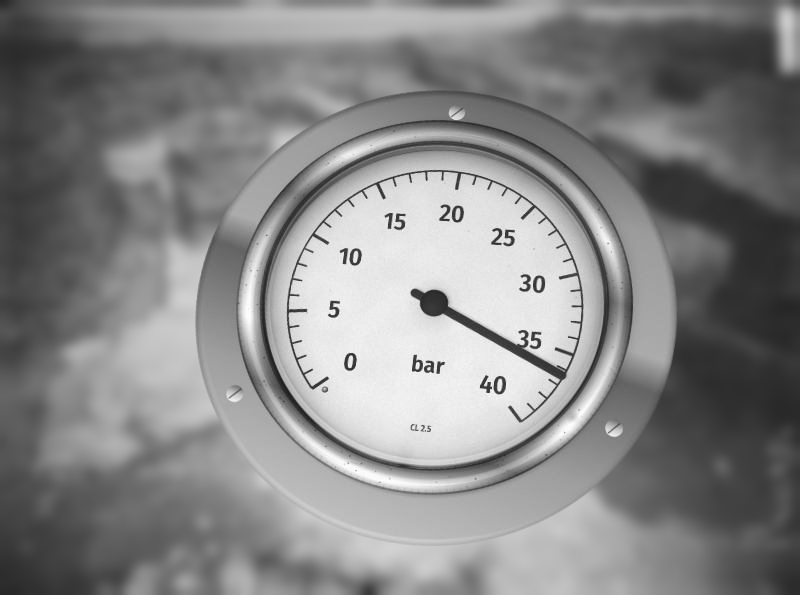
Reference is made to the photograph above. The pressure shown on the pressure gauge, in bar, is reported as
36.5 bar
